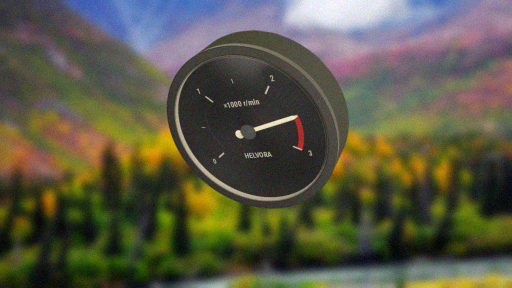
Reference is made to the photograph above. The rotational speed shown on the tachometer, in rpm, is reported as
2500 rpm
